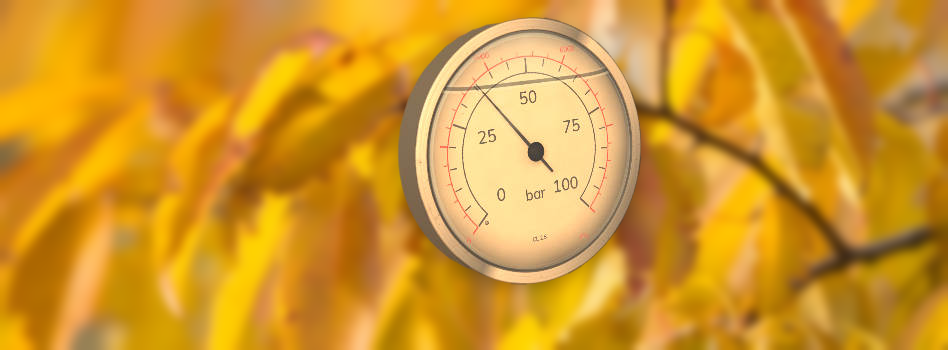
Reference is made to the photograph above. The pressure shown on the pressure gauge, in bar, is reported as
35 bar
